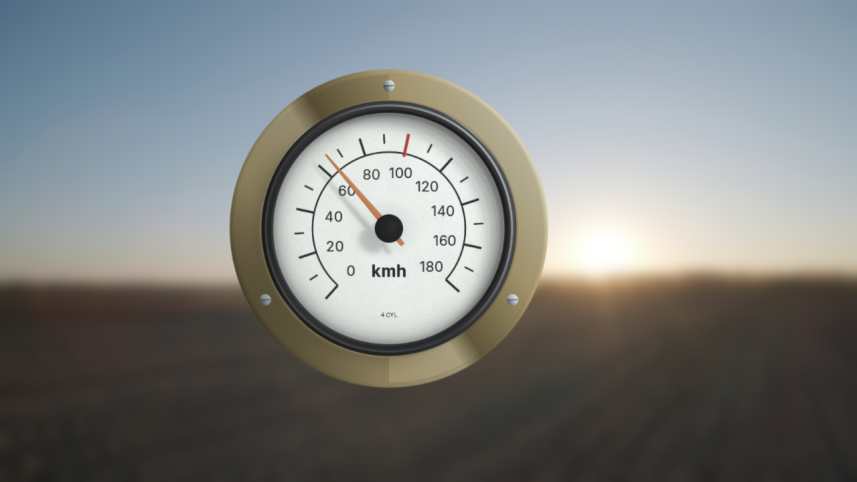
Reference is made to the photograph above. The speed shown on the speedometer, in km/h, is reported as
65 km/h
